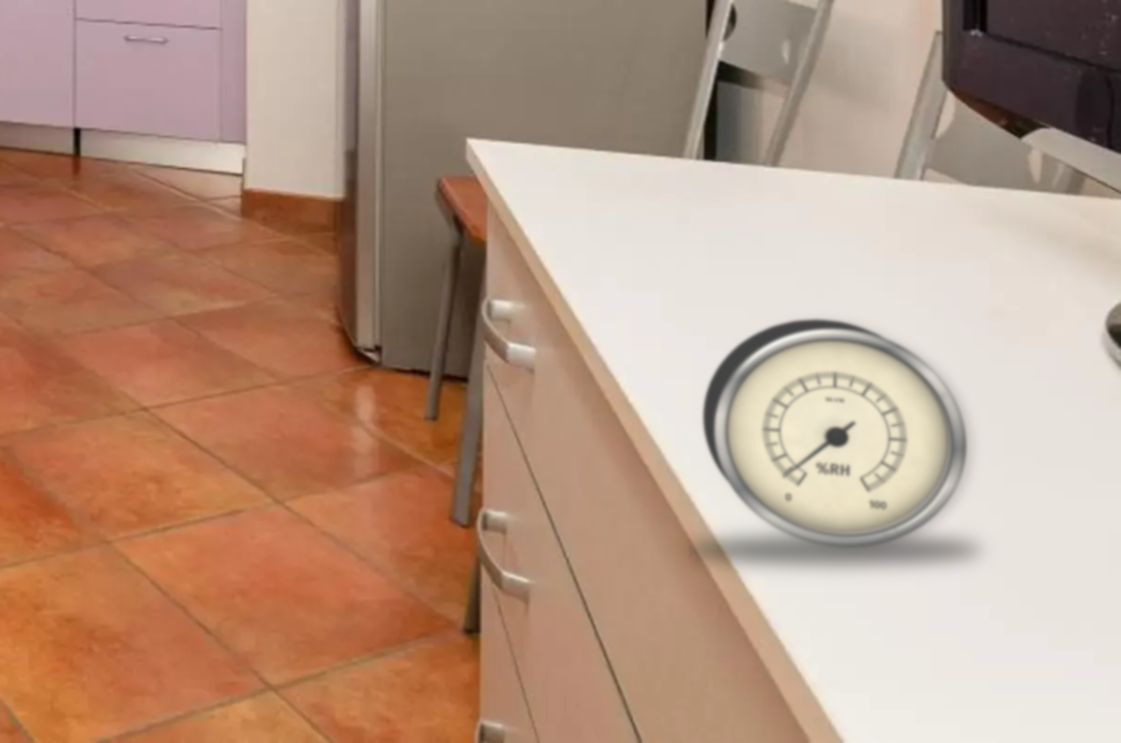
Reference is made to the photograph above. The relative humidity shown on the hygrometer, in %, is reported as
5 %
